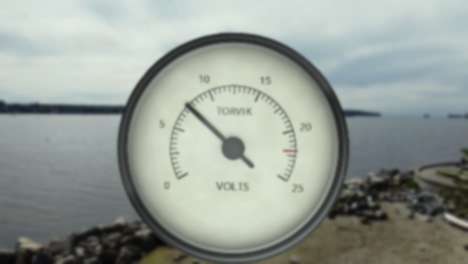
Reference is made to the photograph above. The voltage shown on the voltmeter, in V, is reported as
7.5 V
